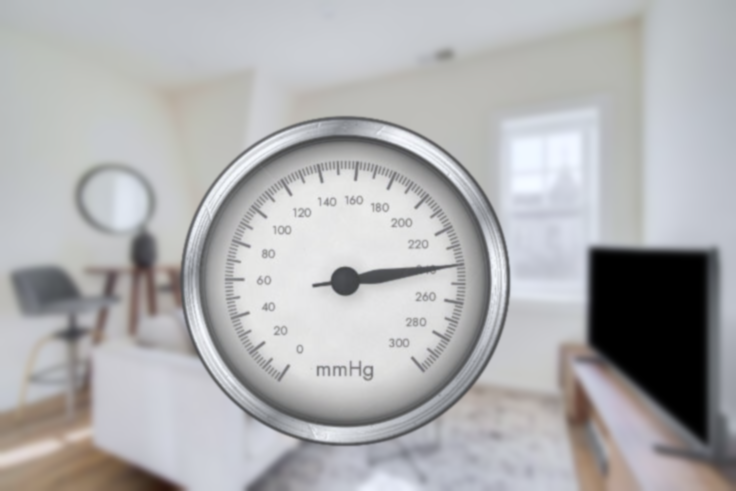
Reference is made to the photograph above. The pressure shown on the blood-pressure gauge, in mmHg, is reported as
240 mmHg
